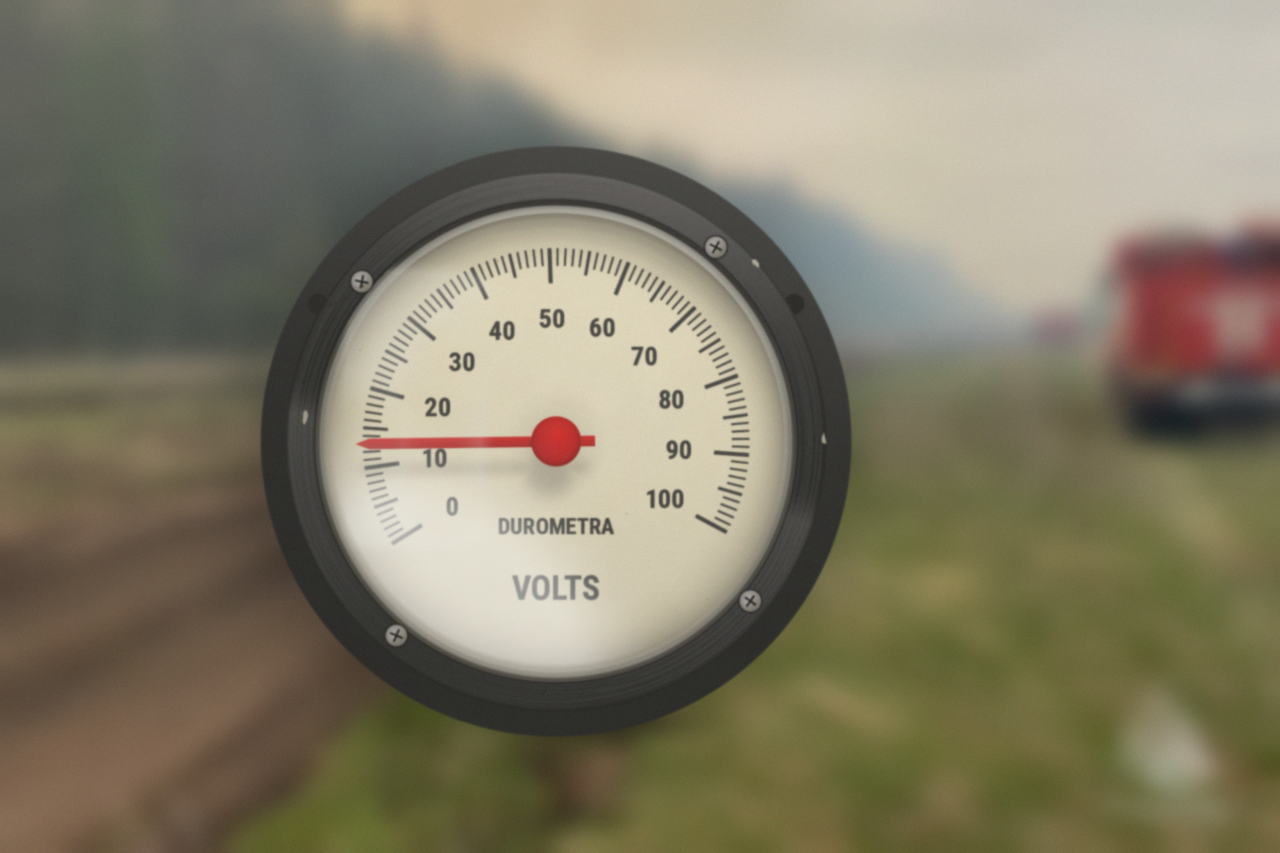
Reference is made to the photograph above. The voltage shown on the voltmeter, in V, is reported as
13 V
